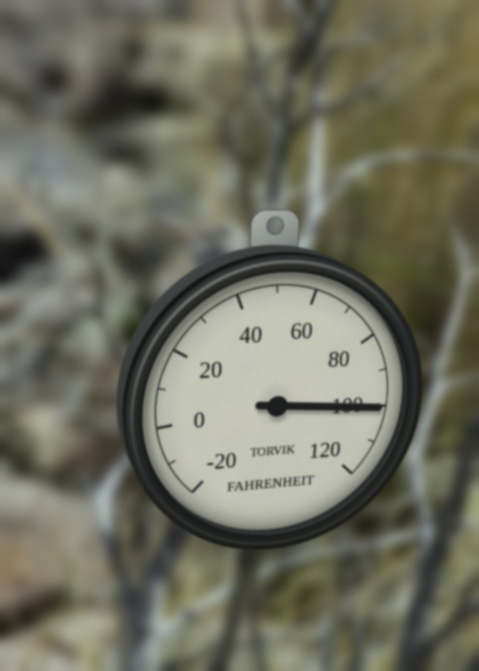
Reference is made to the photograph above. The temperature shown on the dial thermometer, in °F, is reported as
100 °F
